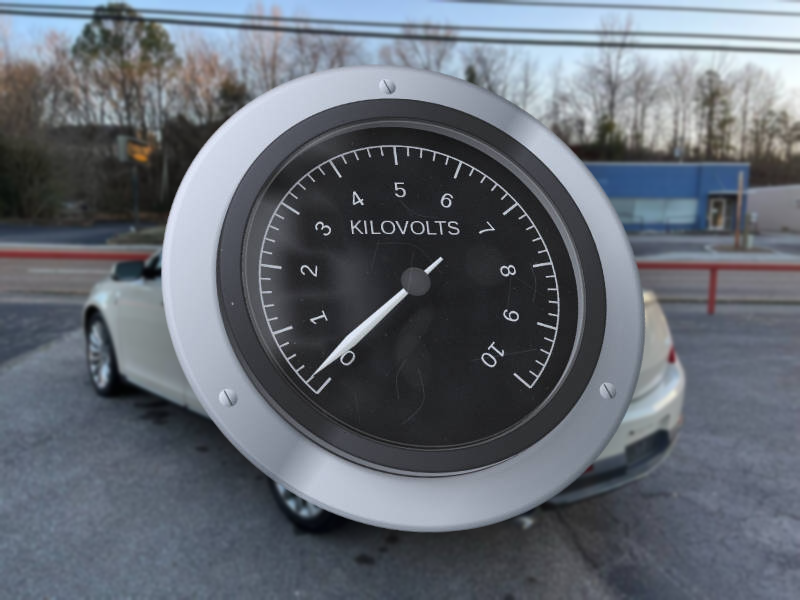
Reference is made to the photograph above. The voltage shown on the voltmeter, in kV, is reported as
0.2 kV
